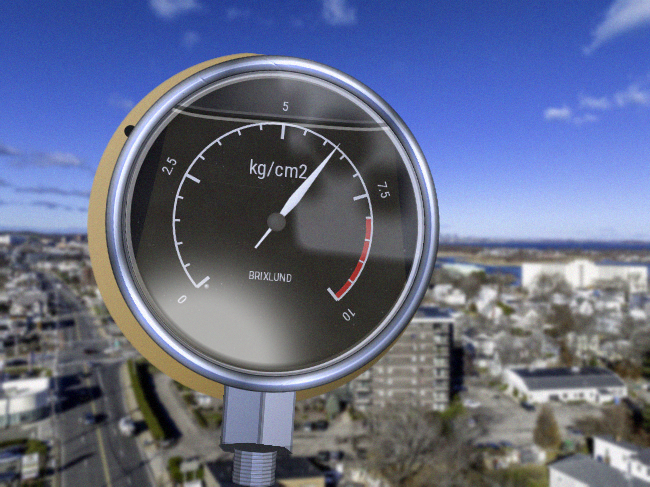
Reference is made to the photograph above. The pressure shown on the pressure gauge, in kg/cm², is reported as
6.25 kg/cm²
